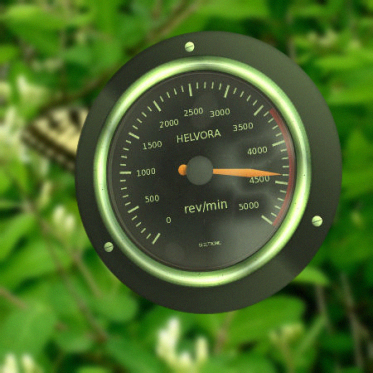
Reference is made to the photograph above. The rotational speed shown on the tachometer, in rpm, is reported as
4400 rpm
